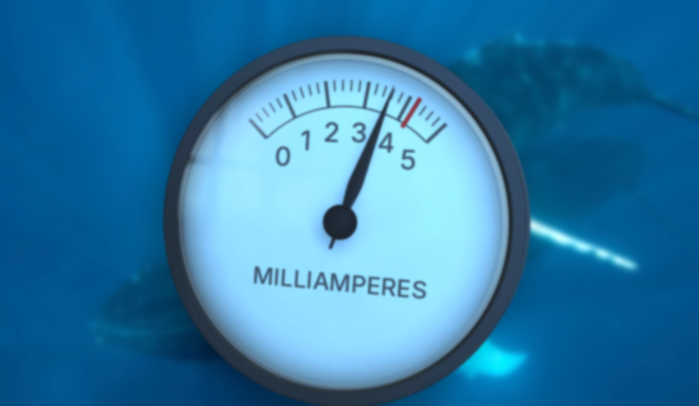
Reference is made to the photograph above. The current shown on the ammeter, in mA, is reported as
3.6 mA
